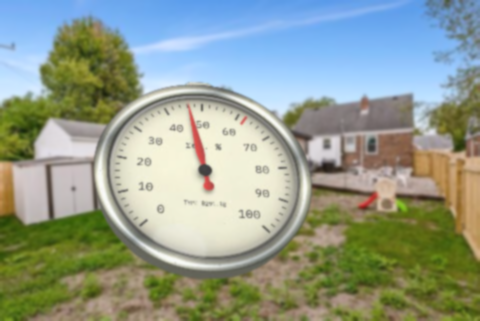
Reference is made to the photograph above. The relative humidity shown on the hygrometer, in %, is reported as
46 %
